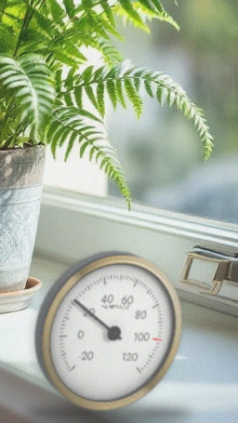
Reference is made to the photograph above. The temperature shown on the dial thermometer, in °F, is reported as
20 °F
